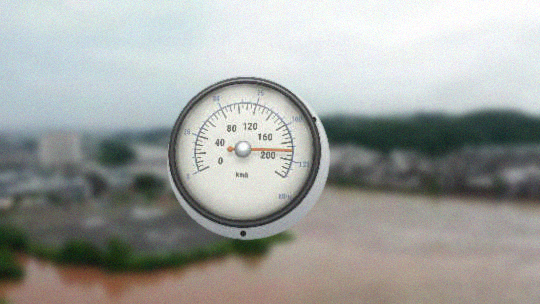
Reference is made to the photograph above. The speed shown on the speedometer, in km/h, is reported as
190 km/h
